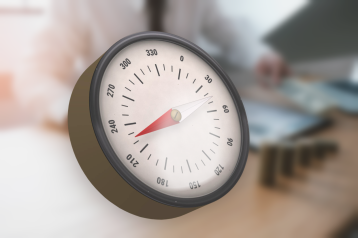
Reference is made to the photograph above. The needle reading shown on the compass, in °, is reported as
225 °
